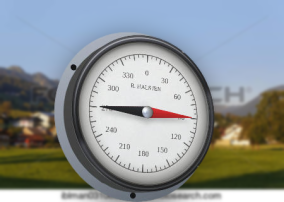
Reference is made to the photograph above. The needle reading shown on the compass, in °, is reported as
90 °
